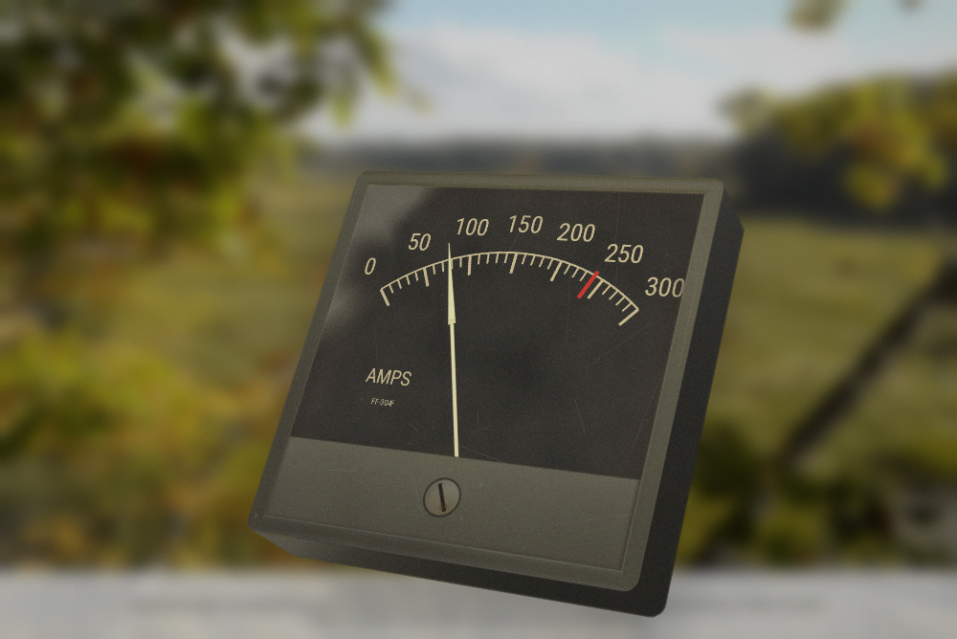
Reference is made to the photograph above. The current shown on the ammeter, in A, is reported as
80 A
